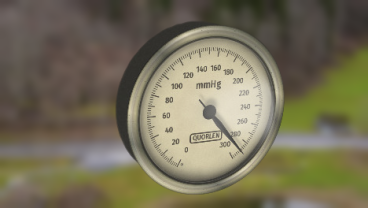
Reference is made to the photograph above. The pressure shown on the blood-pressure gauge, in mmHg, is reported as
290 mmHg
